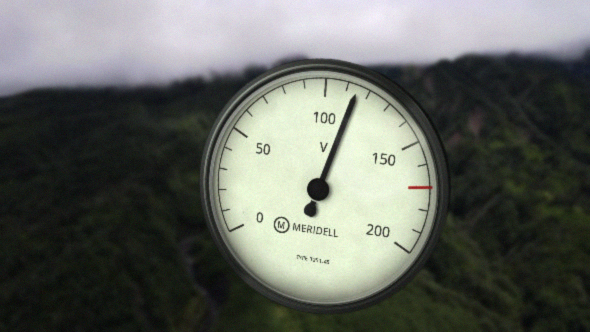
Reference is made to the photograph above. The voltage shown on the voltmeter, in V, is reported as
115 V
